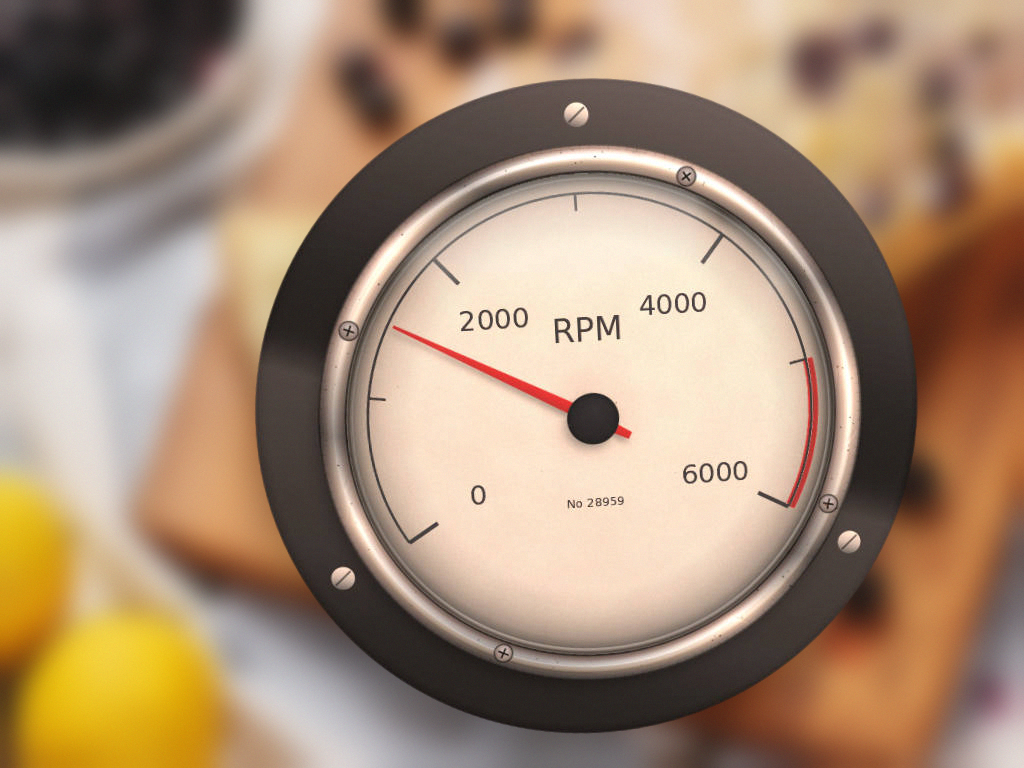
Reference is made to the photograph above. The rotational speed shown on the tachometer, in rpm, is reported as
1500 rpm
